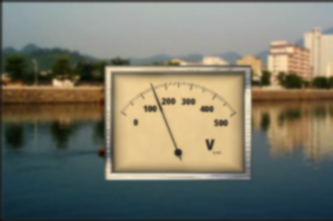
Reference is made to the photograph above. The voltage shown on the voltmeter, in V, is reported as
150 V
